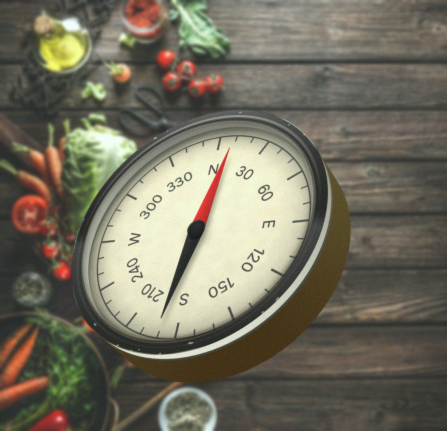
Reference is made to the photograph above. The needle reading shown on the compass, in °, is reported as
10 °
